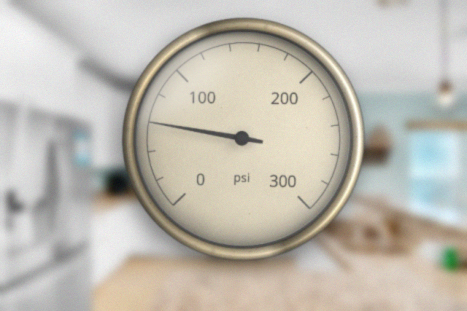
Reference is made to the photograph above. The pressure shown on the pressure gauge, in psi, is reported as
60 psi
